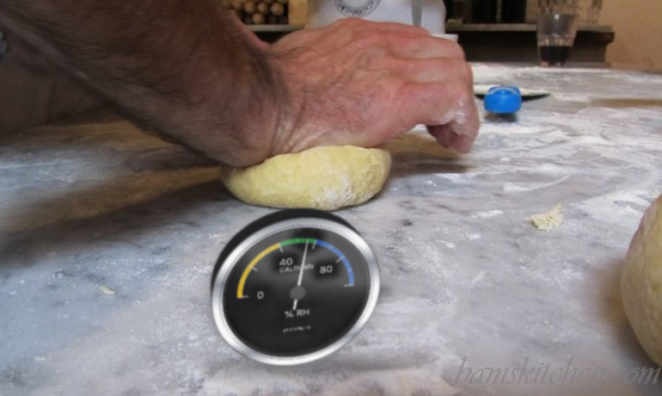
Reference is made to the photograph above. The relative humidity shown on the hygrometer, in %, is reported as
55 %
